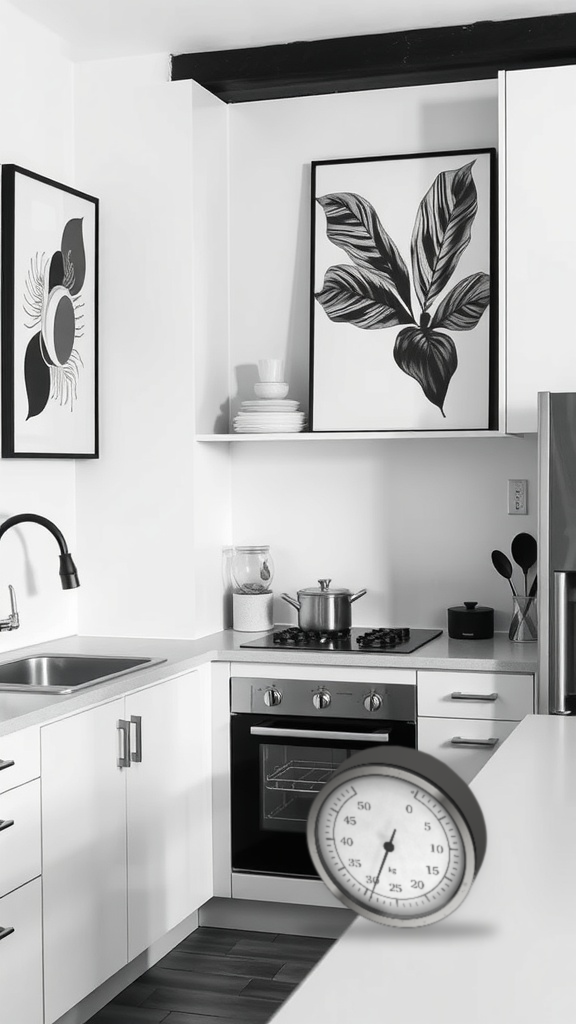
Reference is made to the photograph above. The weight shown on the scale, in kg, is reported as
29 kg
